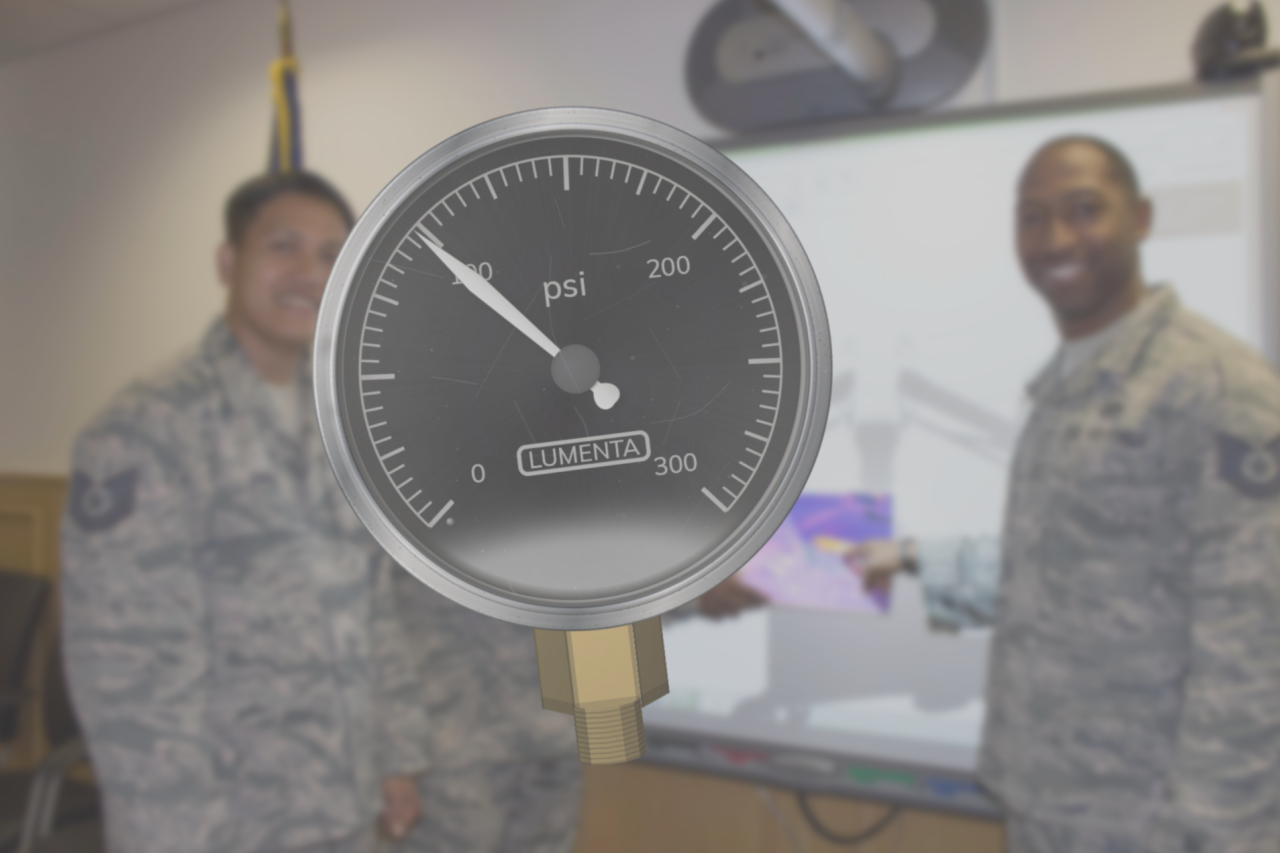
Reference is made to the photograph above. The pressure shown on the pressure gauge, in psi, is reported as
97.5 psi
